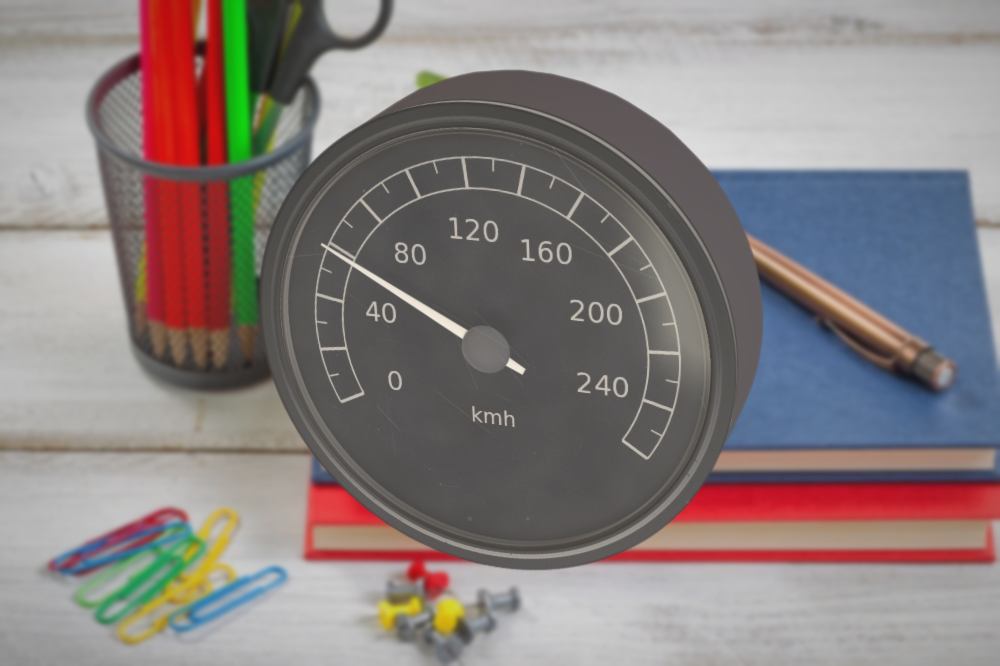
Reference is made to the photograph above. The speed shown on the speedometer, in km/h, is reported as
60 km/h
